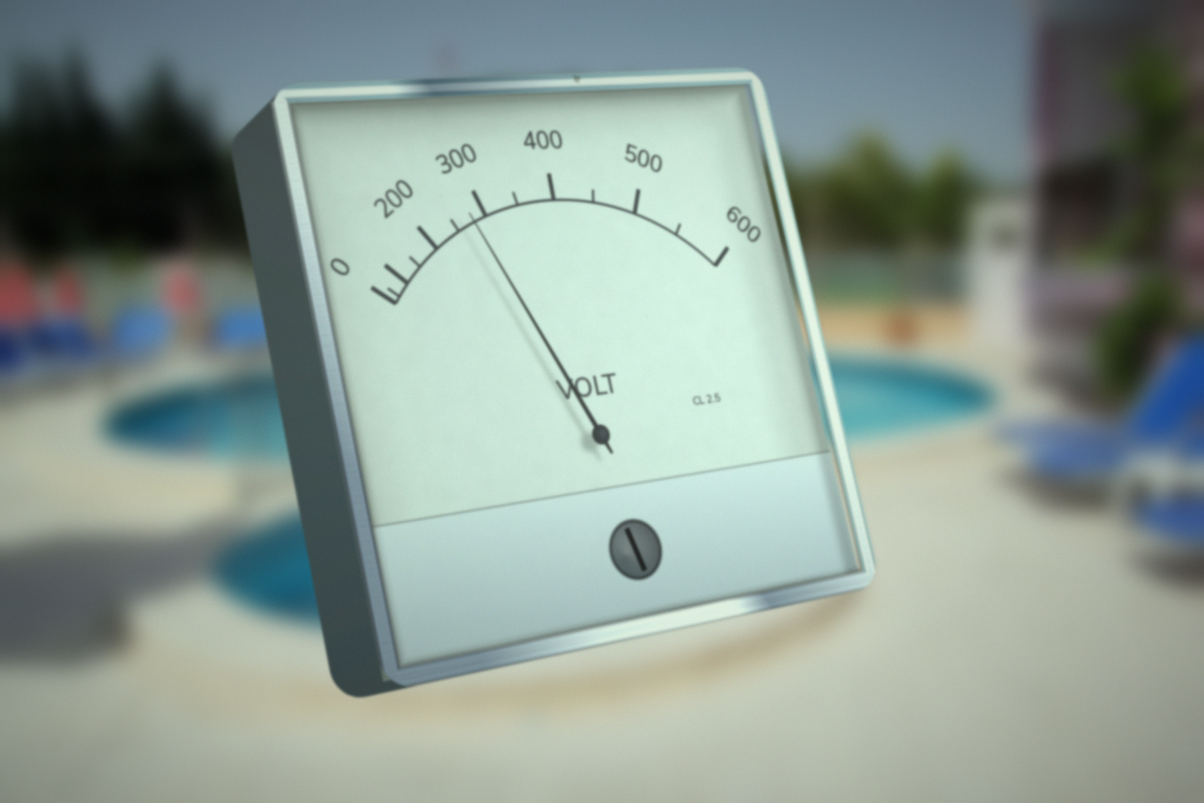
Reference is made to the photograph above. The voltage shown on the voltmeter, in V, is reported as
275 V
